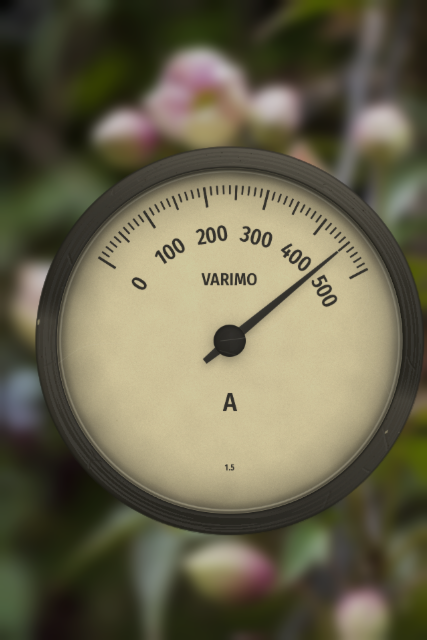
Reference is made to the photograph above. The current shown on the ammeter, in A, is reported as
450 A
